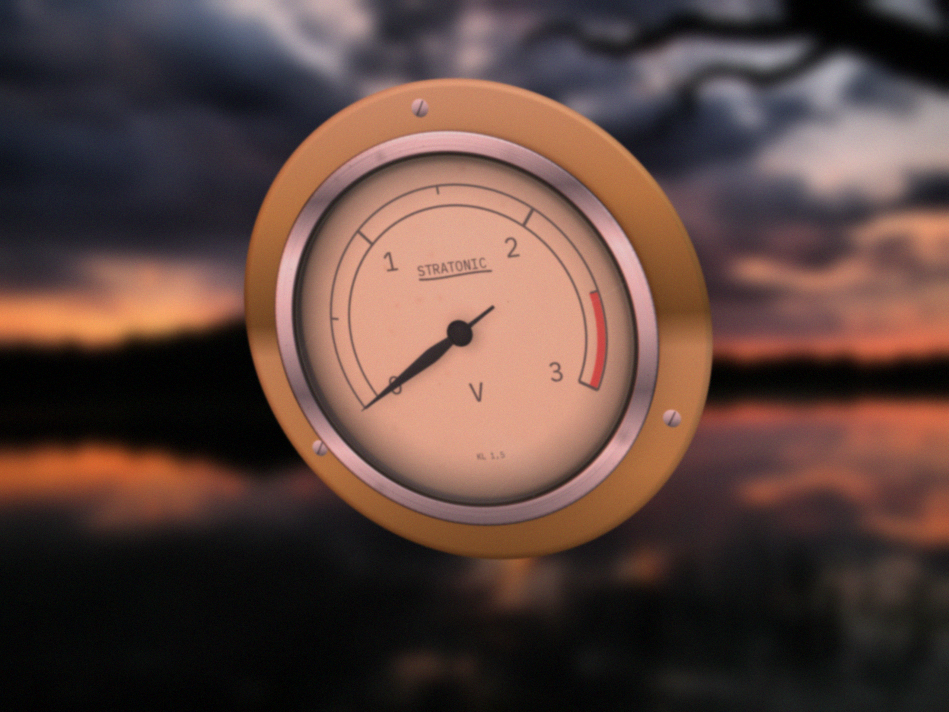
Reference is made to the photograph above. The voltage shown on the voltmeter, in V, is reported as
0 V
